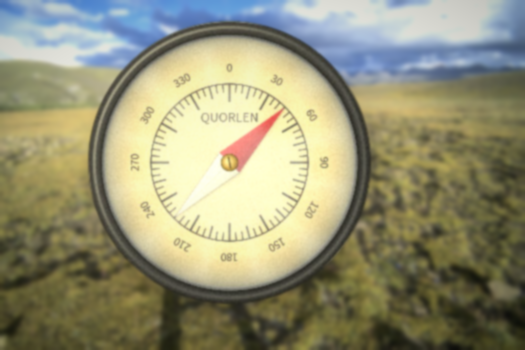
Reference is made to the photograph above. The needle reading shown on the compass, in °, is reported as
45 °
